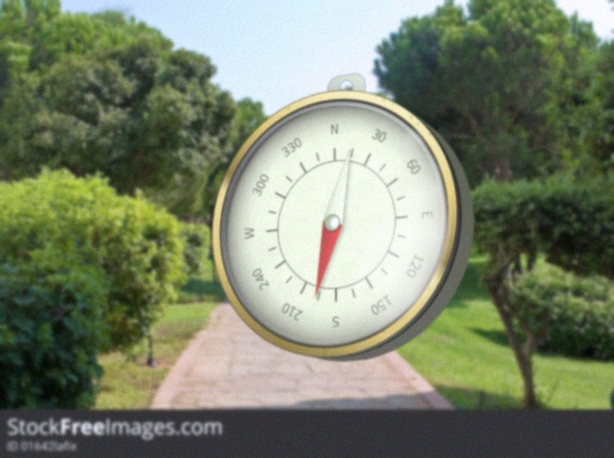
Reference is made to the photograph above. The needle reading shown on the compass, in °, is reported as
195 °
